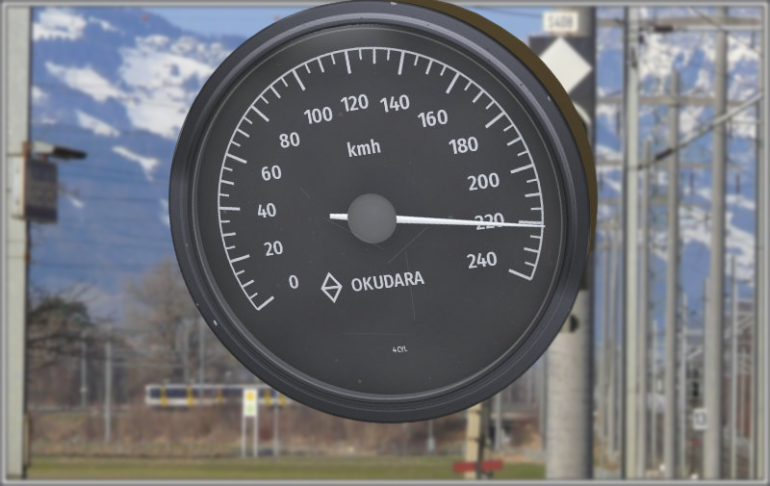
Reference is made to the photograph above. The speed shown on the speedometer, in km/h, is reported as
220 km/h
